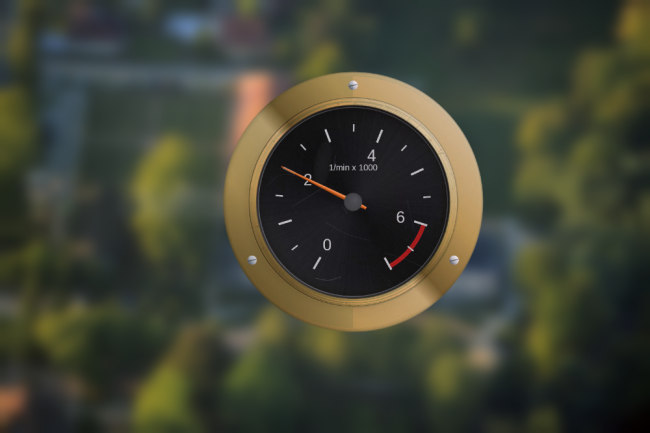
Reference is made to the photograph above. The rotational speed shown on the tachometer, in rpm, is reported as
2000 rpm
